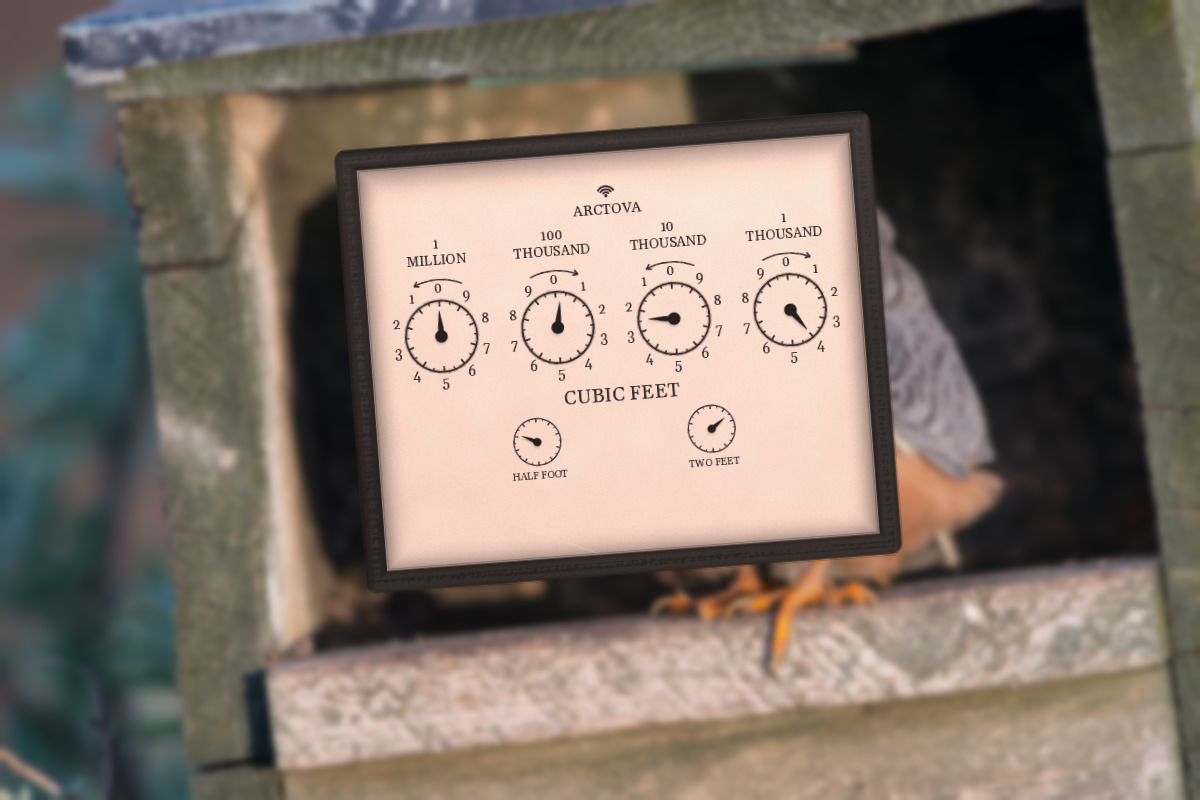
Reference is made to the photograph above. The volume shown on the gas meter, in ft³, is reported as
2400 ft³
